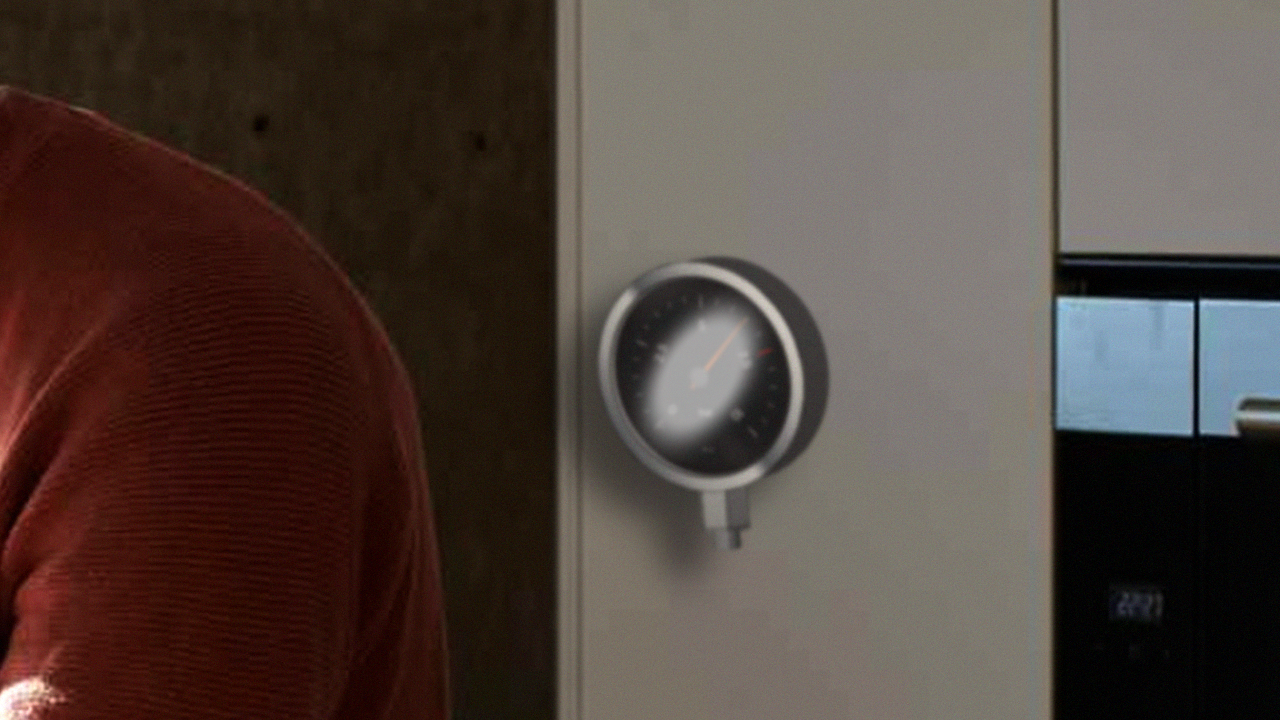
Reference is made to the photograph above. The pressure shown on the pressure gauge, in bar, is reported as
6.5 bar
